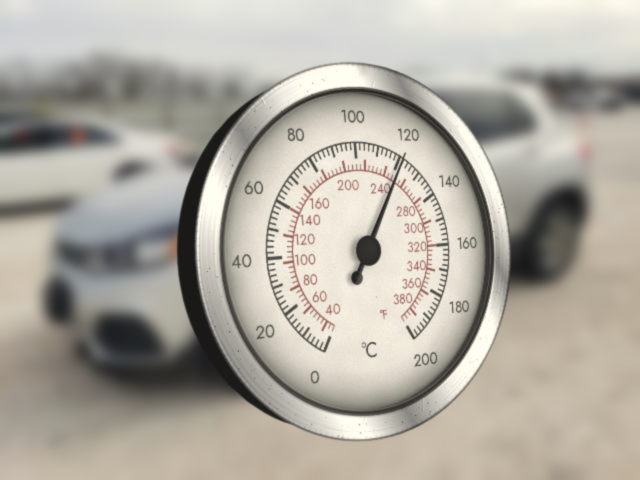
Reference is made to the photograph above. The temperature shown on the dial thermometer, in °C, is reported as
120 °C
